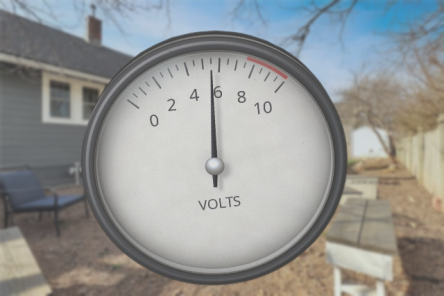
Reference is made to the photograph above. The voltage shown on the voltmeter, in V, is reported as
5.5 V
